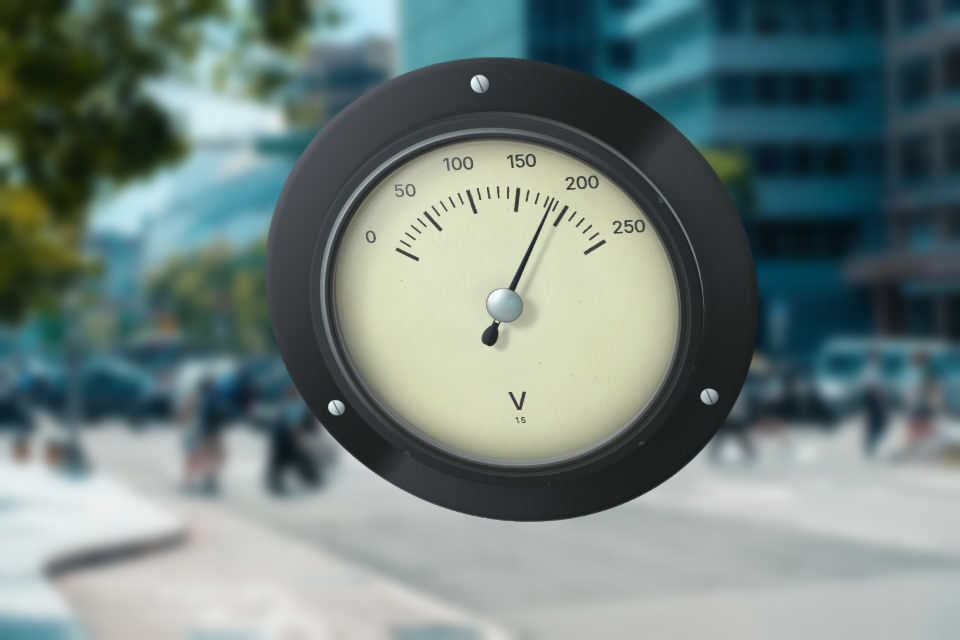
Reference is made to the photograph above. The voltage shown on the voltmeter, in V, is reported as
185 V
